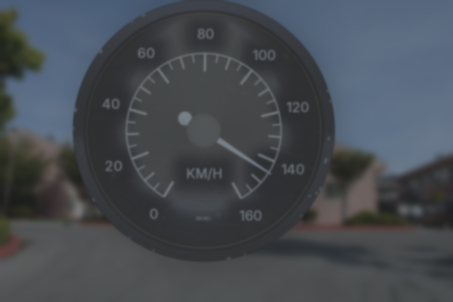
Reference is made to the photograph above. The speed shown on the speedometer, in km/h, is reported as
145 km/h
